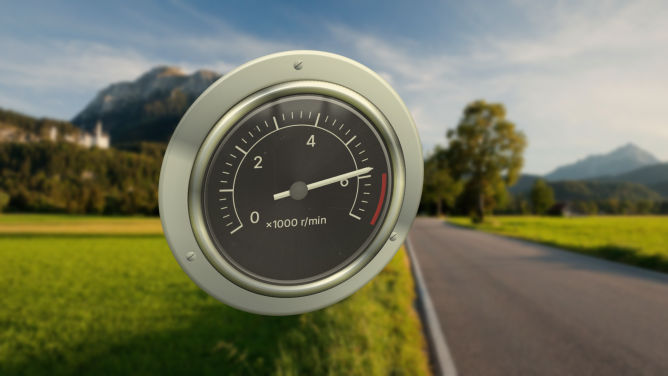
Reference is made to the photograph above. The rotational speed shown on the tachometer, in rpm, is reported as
5800 rpm
